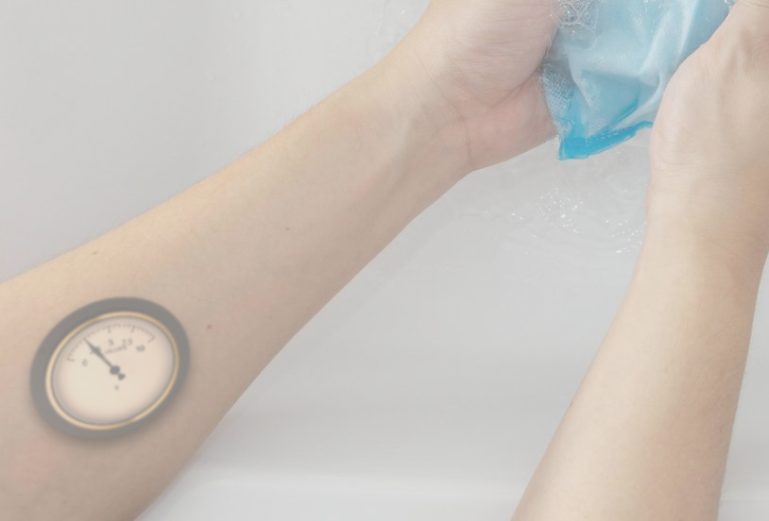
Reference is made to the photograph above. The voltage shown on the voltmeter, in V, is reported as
2.5 V
